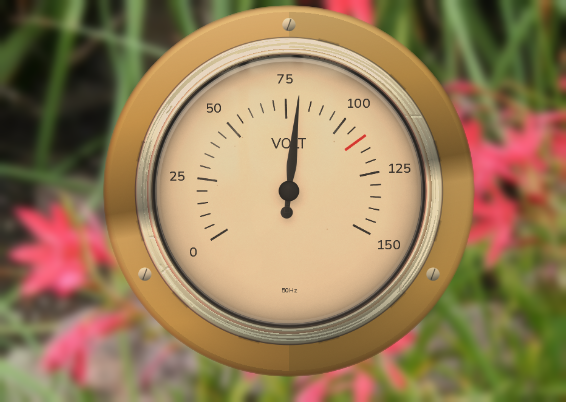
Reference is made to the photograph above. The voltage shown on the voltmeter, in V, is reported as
80 V
